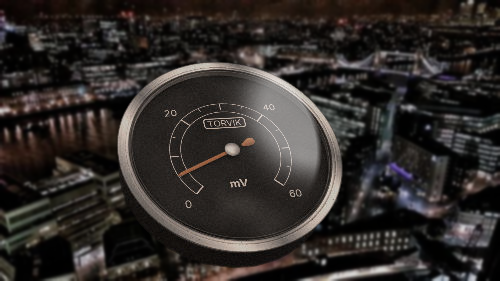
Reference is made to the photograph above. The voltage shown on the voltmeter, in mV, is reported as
5 mV
